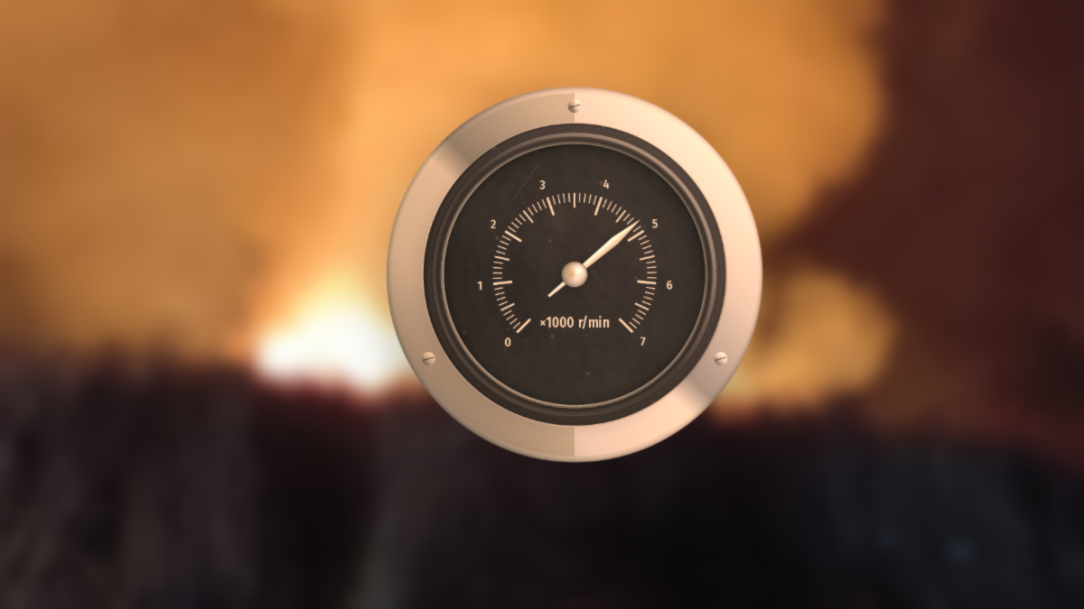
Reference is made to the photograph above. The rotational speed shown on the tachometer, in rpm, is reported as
4800 rpm
